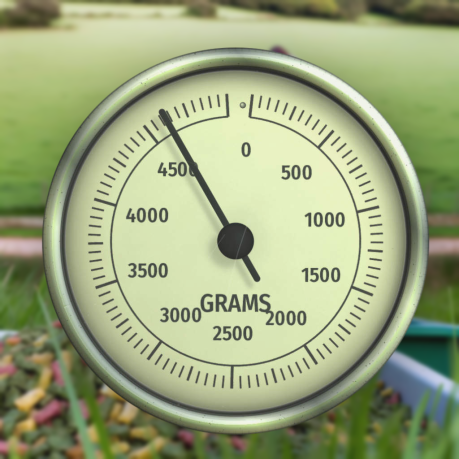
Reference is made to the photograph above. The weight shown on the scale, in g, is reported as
4625 g
